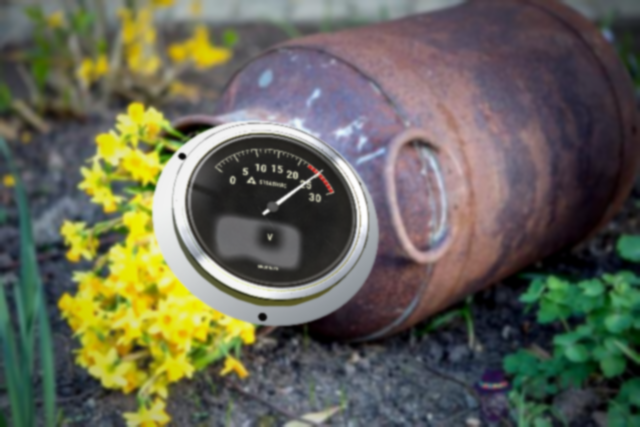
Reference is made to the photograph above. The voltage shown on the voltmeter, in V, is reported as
25 V
